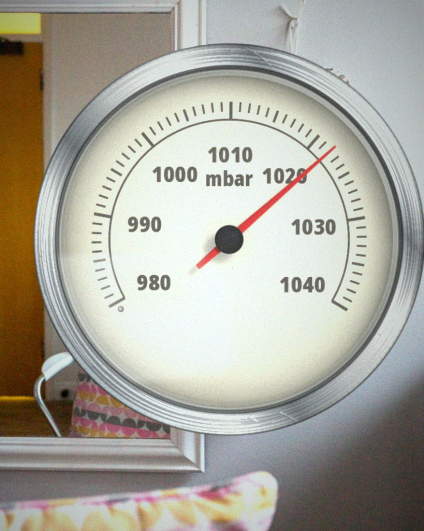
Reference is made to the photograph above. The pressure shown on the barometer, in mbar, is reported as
1022 mbar
